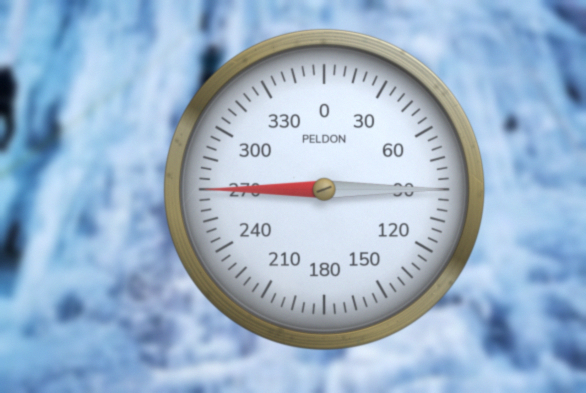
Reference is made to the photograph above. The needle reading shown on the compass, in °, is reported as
270 °
